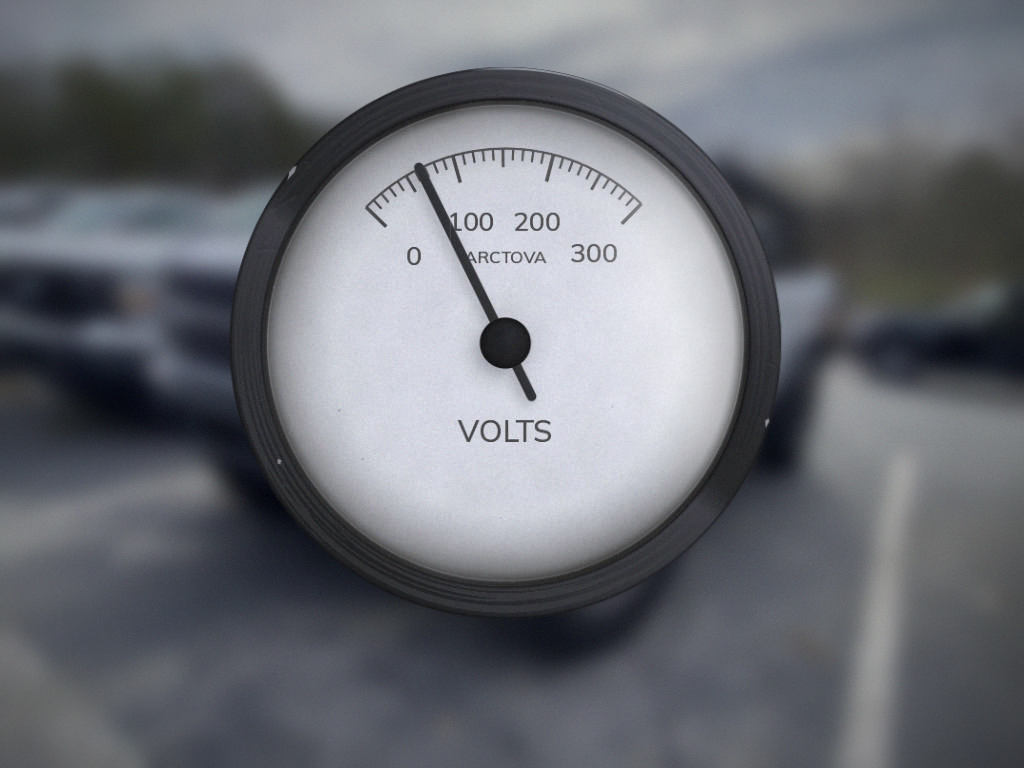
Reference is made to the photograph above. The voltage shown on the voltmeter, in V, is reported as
65 V
